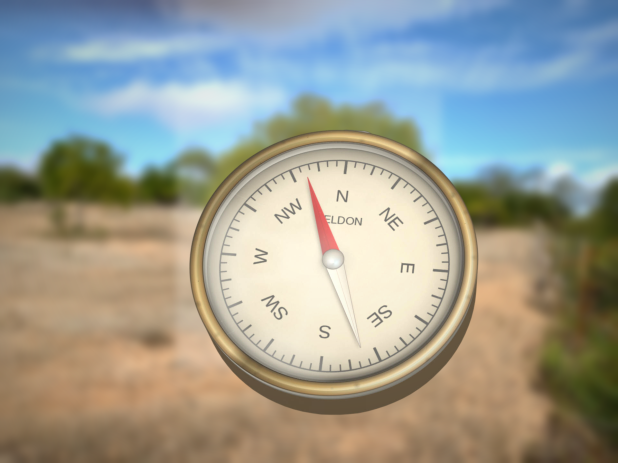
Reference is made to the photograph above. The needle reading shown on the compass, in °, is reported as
337.5 °
